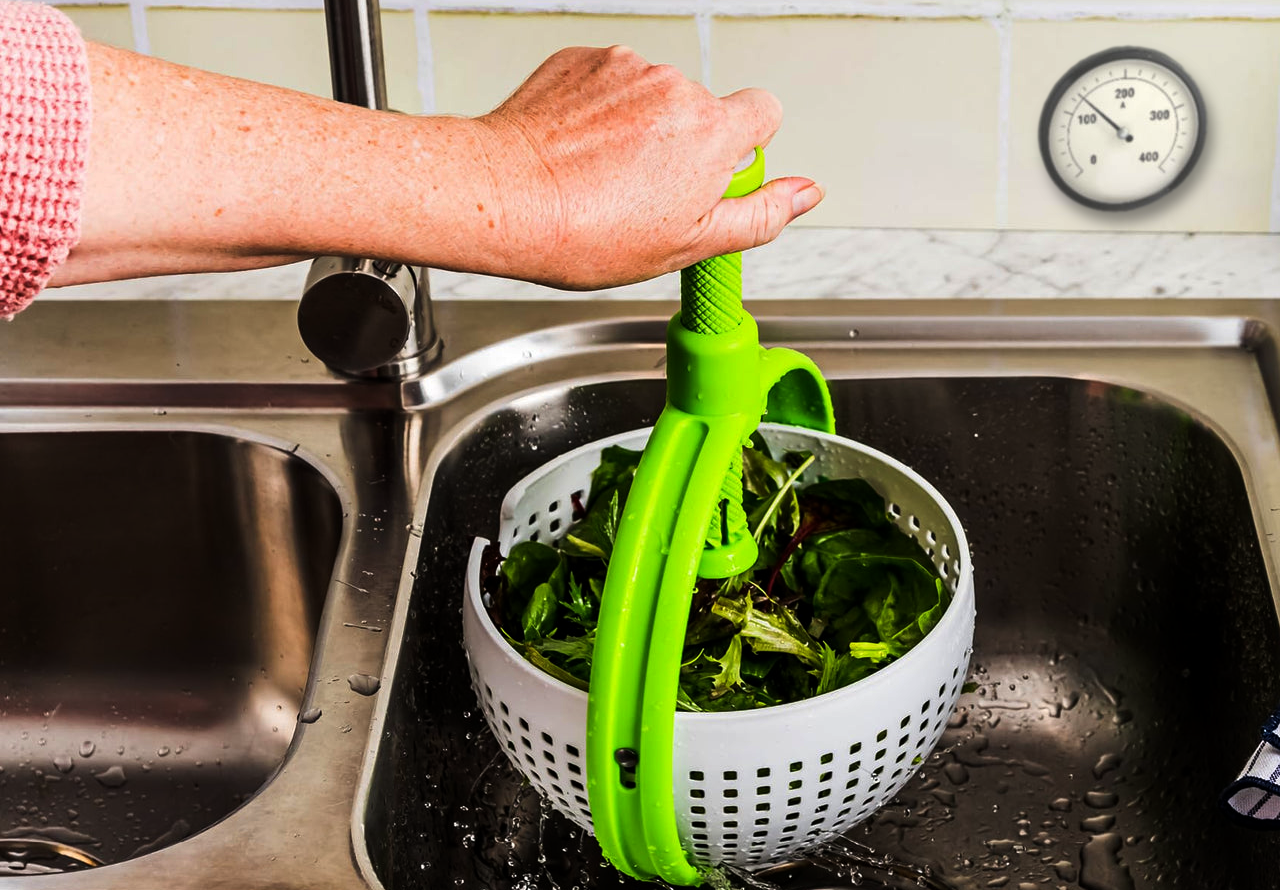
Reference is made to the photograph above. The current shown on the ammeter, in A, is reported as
130 A
